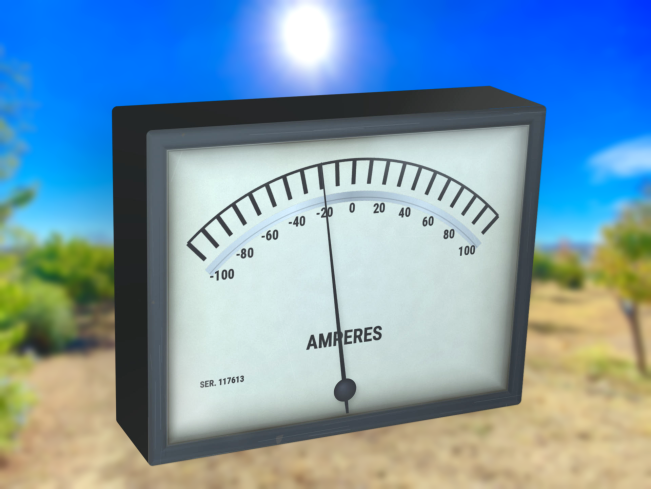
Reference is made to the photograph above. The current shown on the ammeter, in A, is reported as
-20 A
